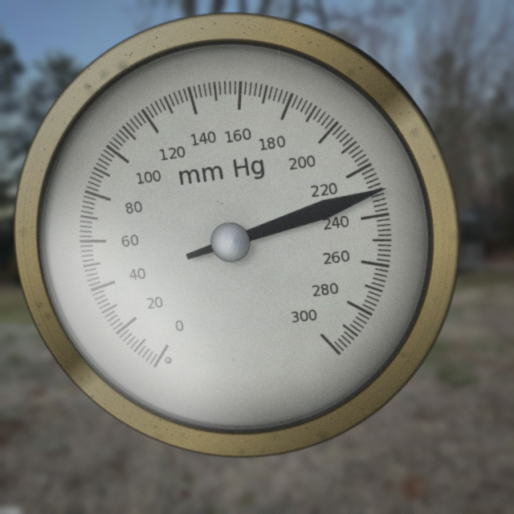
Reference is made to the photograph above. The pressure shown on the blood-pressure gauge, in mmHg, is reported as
230 mmHg
